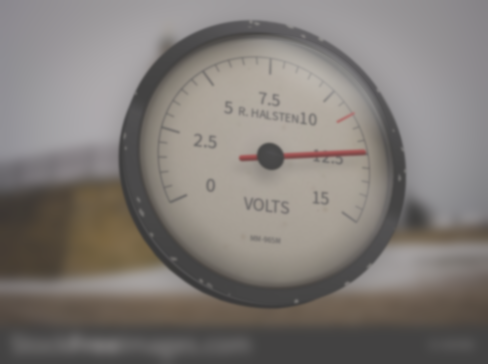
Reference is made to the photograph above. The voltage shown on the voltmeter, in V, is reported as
12.5 V
